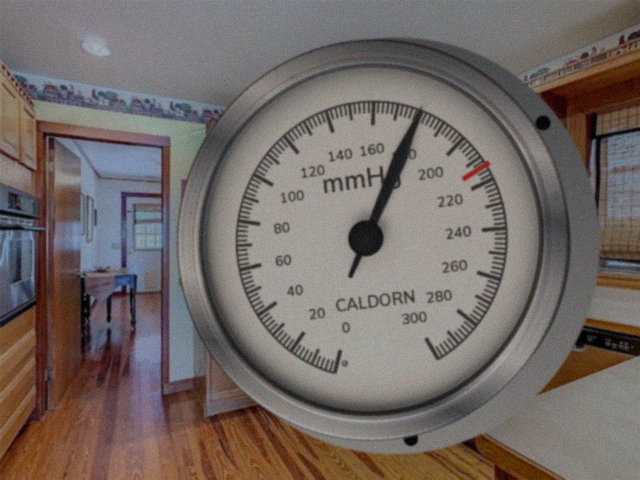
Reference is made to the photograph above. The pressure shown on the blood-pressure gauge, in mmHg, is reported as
180 mmHg
